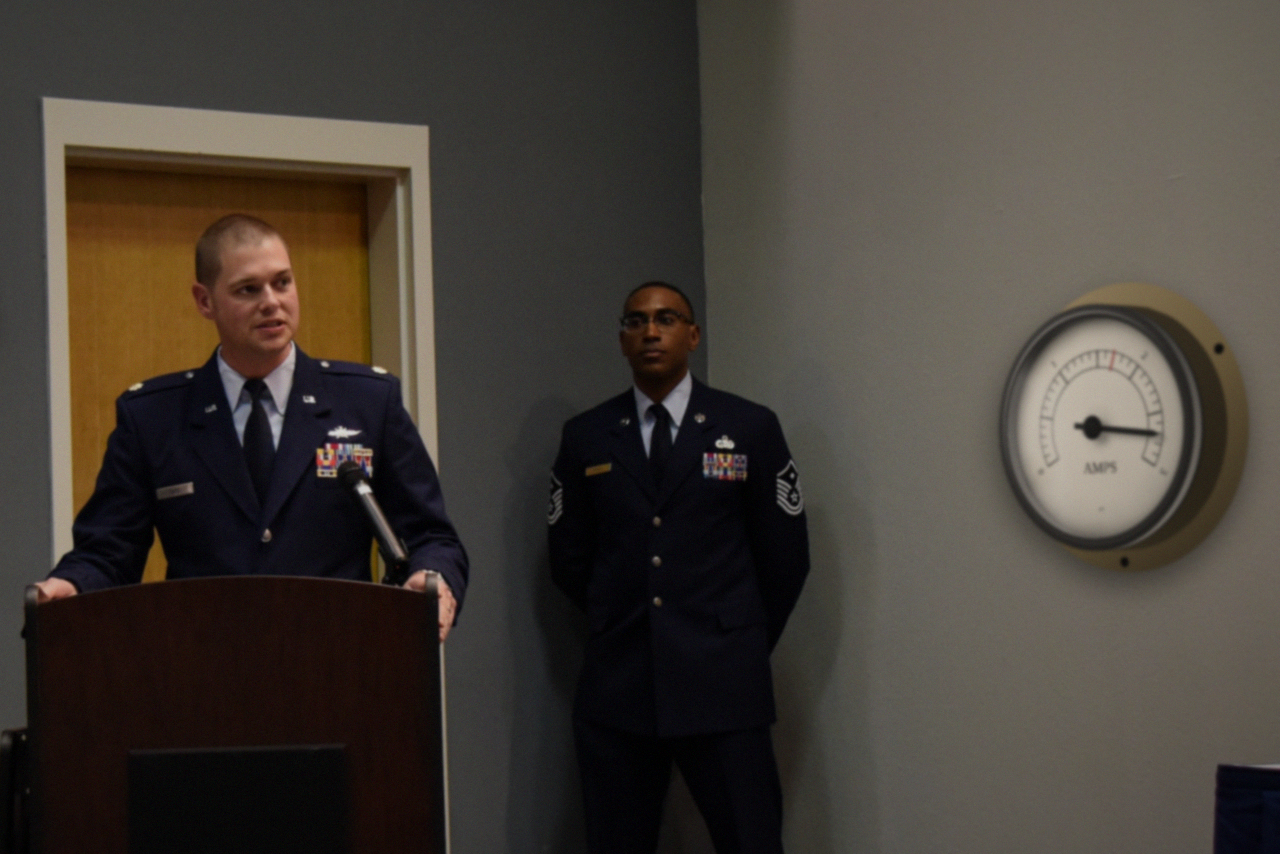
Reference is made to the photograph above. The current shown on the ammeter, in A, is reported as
2.7 A
